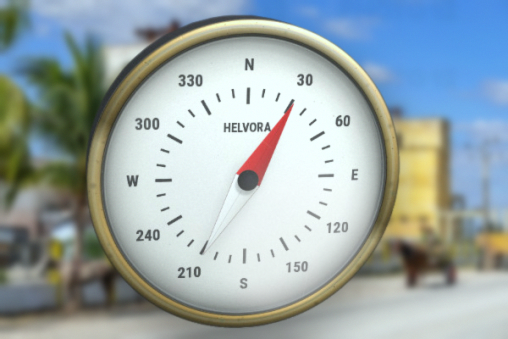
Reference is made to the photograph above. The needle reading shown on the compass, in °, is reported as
30 °
